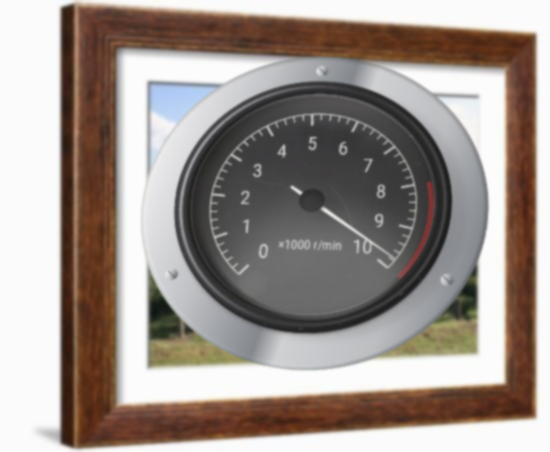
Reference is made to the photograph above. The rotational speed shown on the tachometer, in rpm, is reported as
9800 rpm
